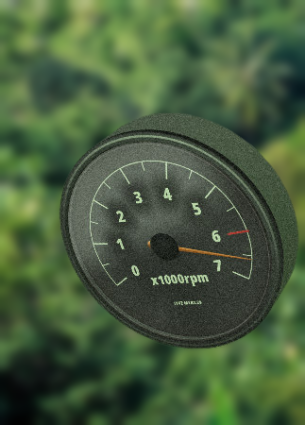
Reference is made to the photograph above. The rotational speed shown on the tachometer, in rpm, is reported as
6500 rpm
